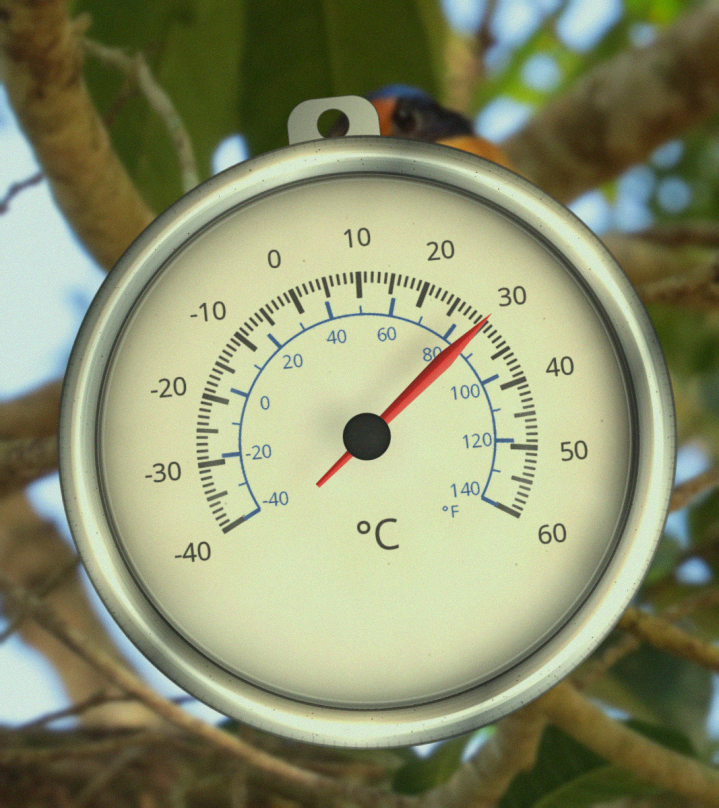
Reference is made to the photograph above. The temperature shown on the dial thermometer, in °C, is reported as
30 °C
